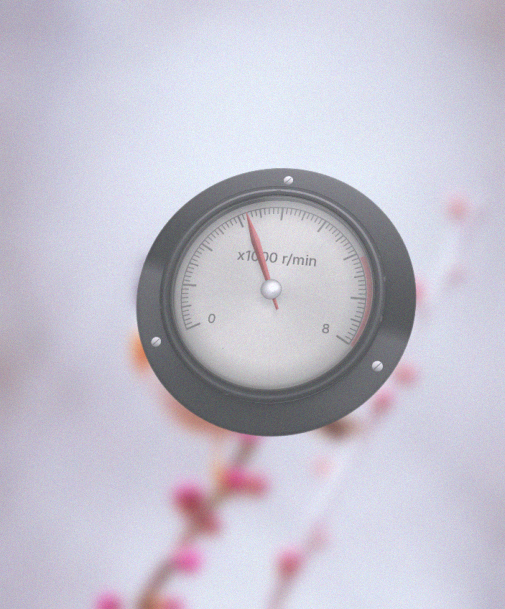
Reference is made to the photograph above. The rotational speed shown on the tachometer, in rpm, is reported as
3200 rpm
